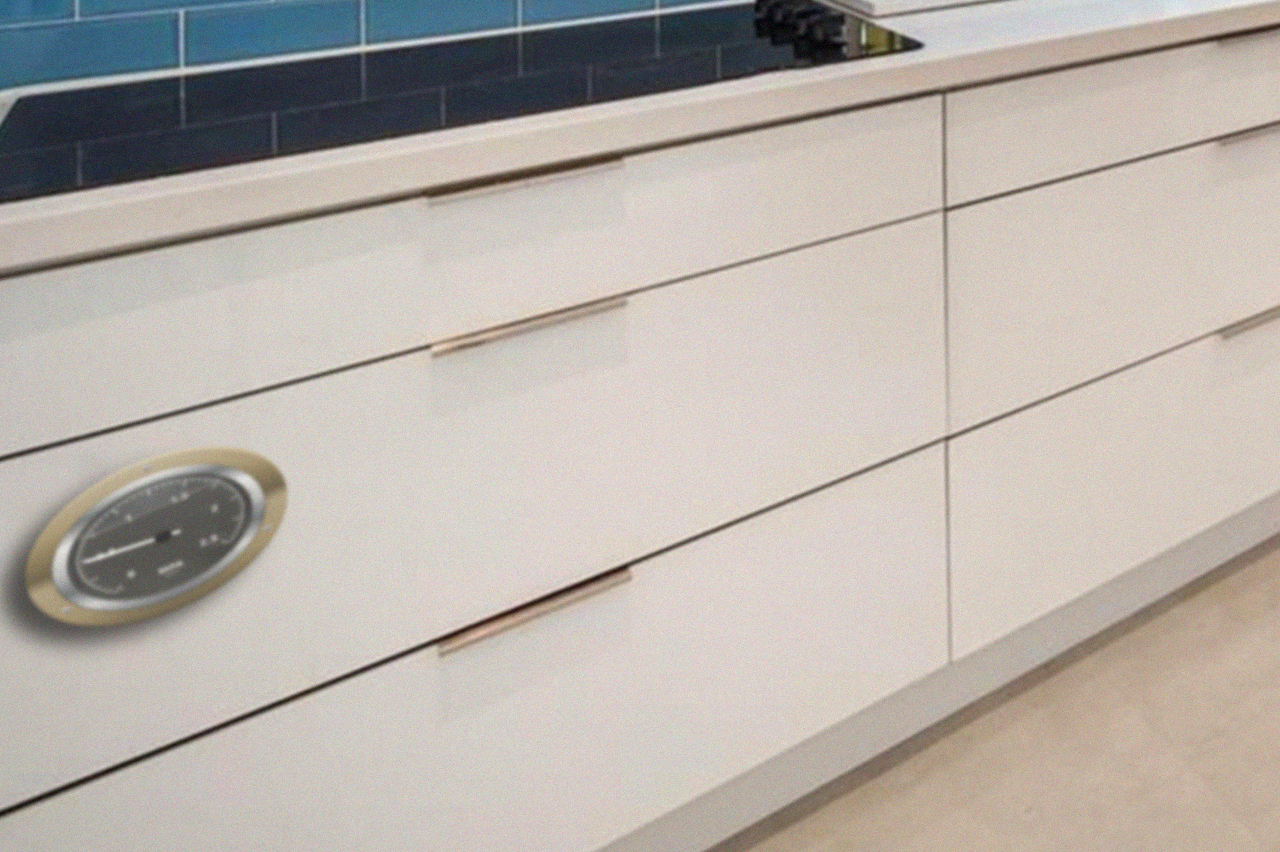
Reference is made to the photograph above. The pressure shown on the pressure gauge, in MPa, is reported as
0.5 MPa
